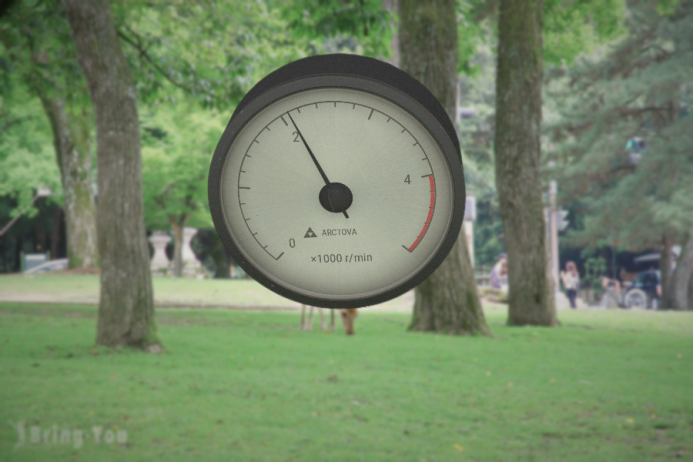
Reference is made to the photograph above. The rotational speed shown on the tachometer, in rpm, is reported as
2100 rpm
